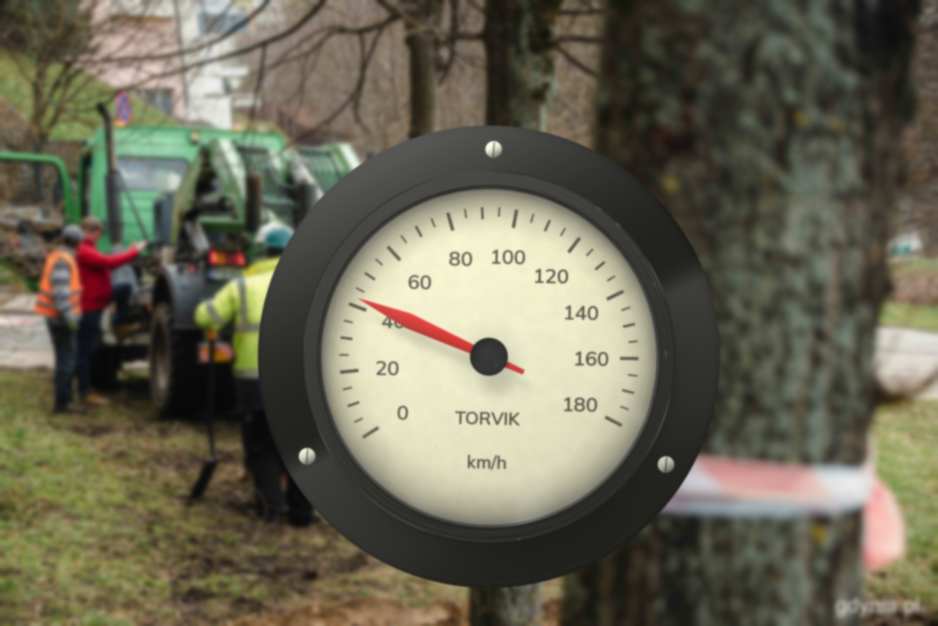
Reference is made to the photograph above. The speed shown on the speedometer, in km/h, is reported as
42.5 km/h
